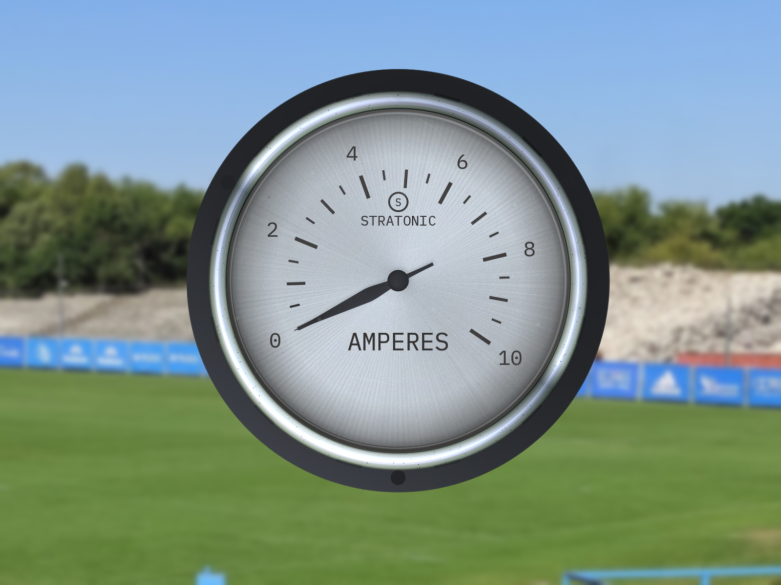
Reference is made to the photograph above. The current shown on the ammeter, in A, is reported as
0 A
